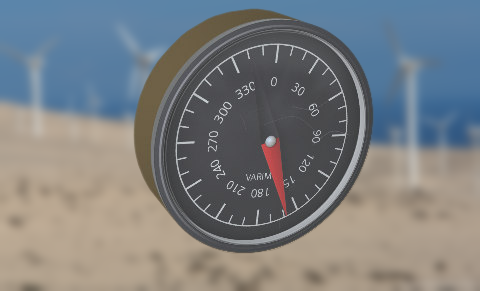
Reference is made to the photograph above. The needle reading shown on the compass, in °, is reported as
160 °
